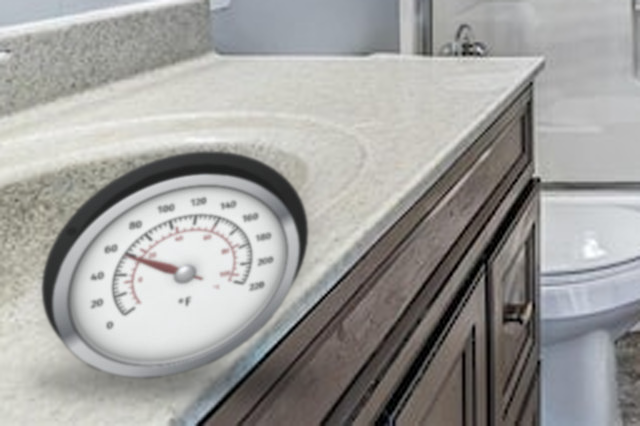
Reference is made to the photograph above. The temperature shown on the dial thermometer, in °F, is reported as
60 °F
